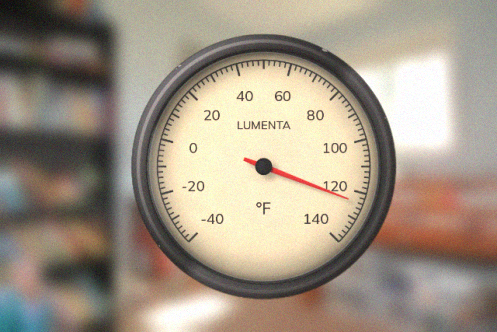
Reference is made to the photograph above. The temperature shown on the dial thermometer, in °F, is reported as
124 °F
